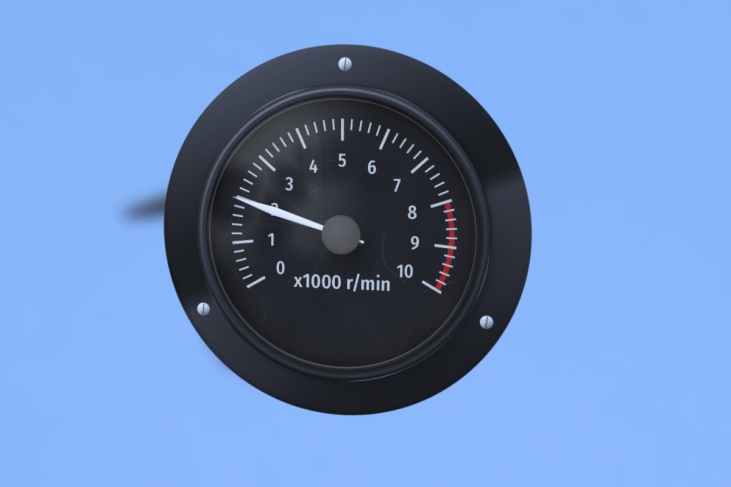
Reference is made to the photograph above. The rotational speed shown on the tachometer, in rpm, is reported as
2000 rpm
